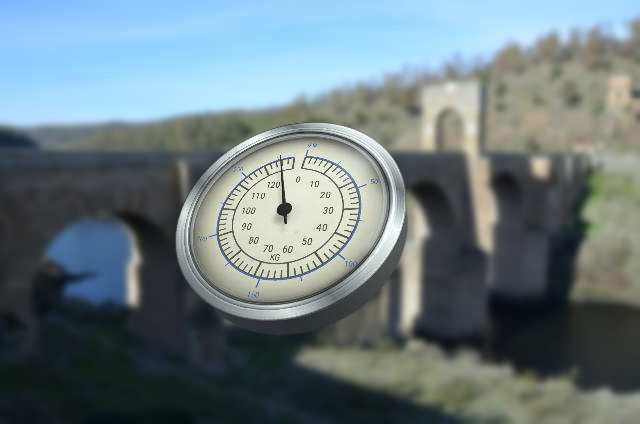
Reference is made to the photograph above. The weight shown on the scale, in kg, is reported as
126 kg
